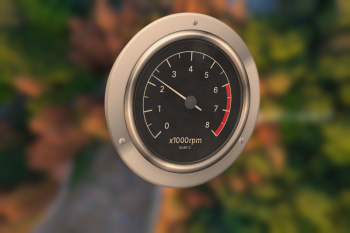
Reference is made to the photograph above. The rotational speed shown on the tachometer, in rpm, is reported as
2250 rpm
